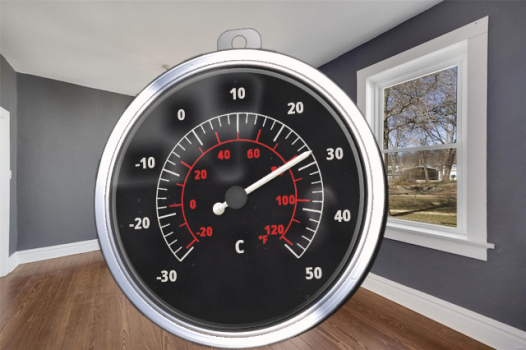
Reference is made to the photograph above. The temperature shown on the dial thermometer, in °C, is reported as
28 °C
